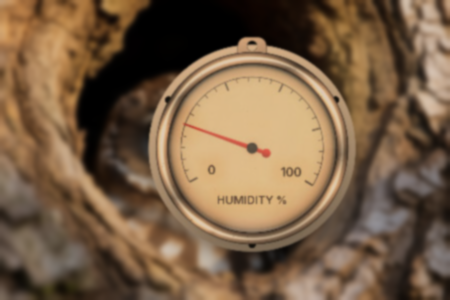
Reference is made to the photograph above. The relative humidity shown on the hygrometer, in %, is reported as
20 %
